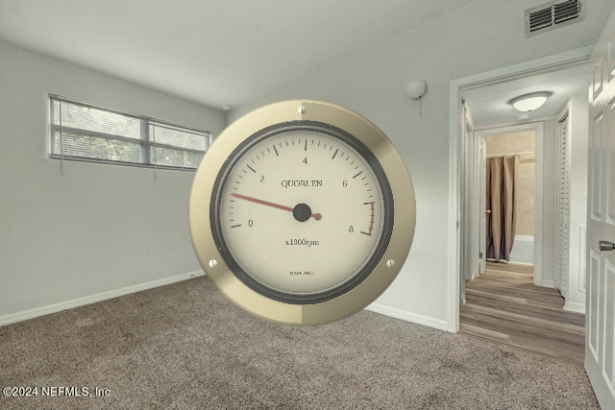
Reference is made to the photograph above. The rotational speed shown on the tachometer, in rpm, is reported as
1000 rpm
